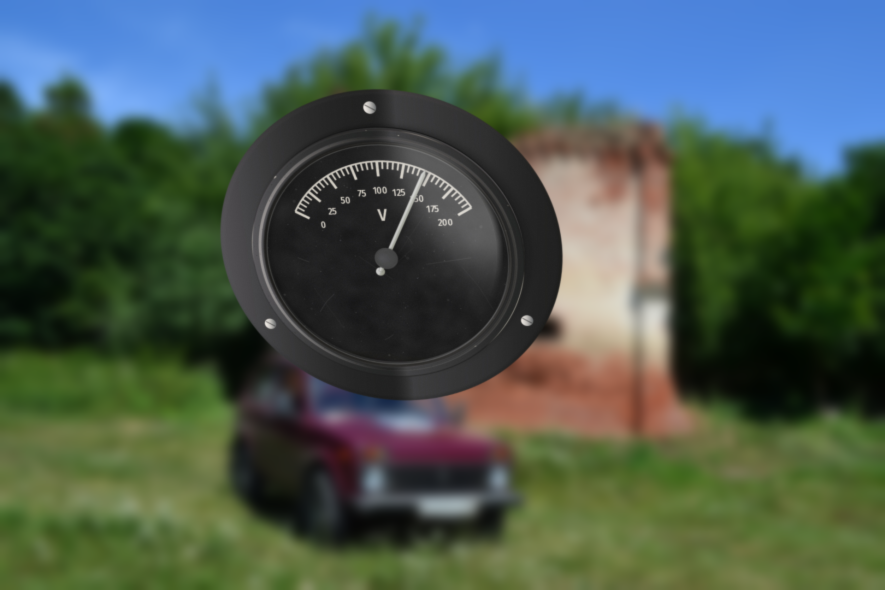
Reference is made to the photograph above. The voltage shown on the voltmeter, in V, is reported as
145 V
